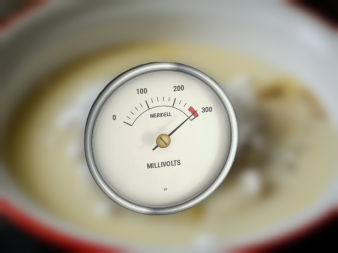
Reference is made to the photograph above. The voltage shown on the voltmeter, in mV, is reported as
280 mV
